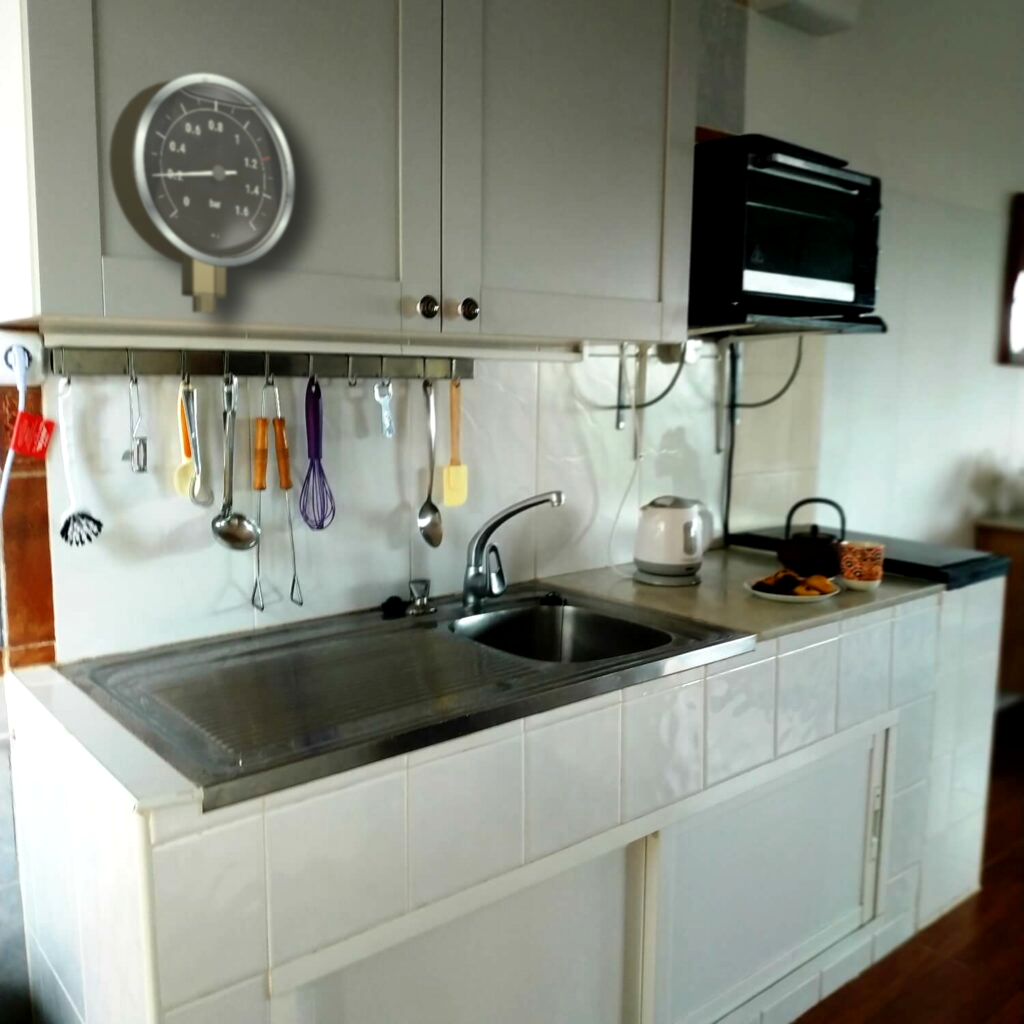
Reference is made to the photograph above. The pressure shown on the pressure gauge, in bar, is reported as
0.2 bar
